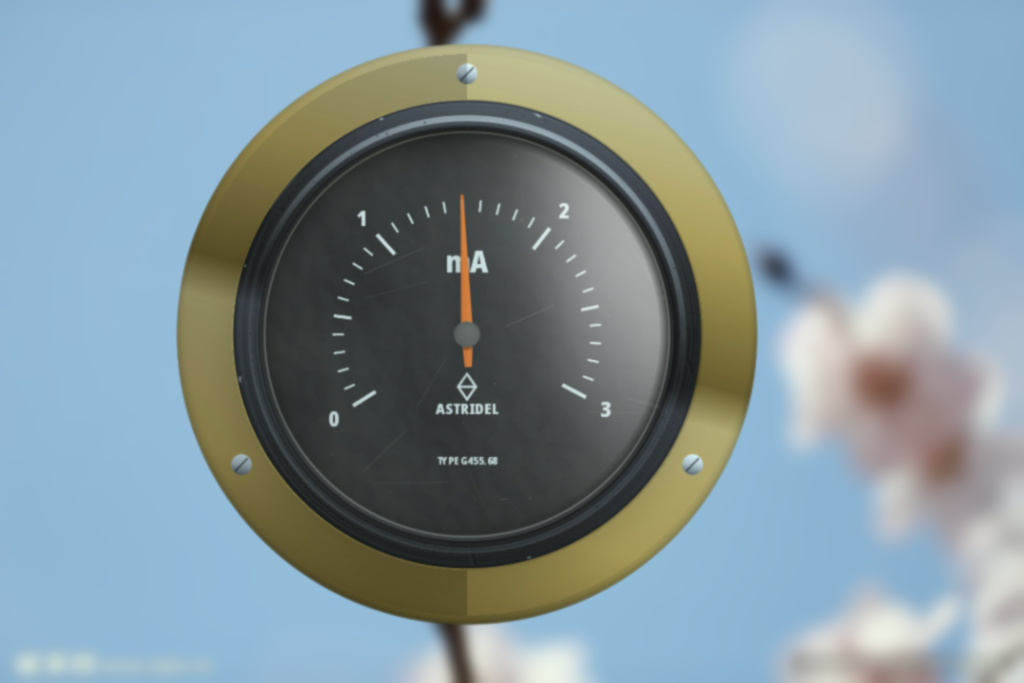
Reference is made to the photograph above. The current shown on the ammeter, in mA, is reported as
1.5 mA
